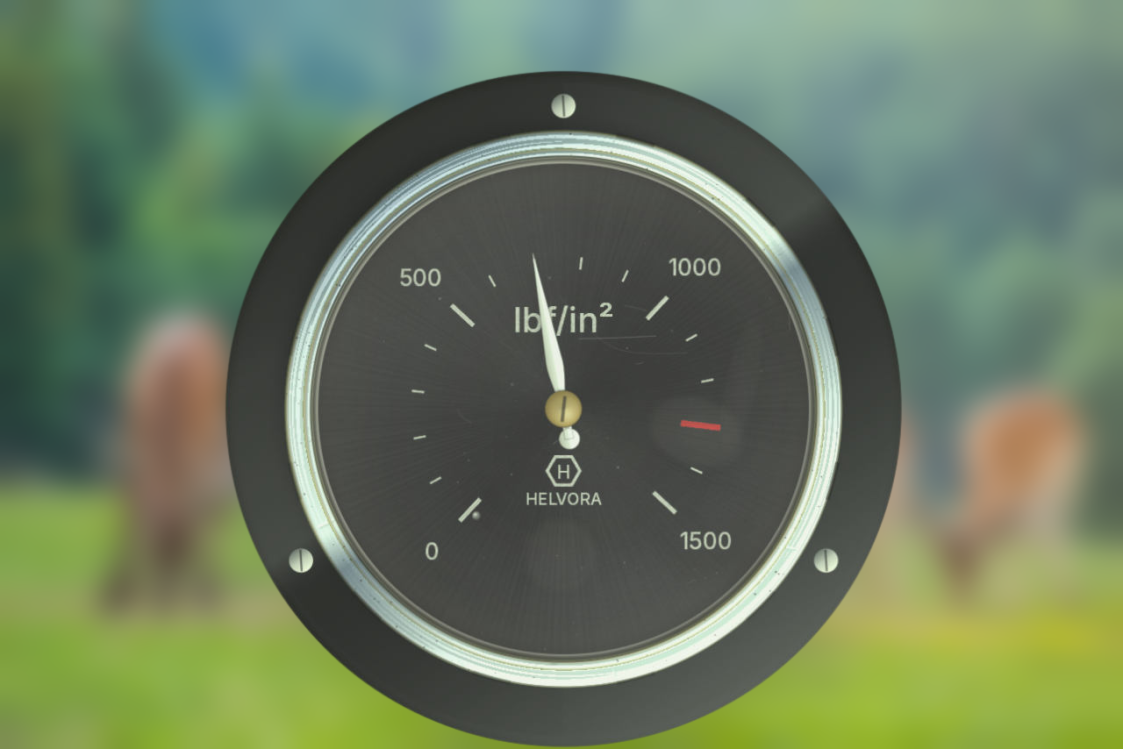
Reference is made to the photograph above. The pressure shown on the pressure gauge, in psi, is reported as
700 psi
